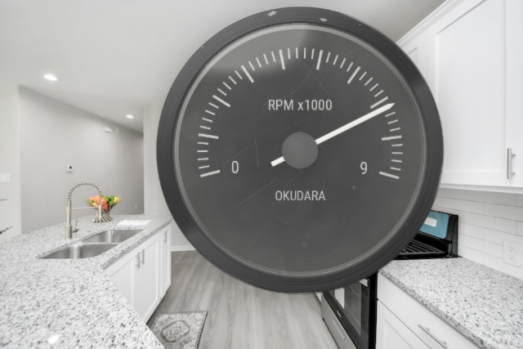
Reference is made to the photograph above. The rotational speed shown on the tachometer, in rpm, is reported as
7200 rpm
